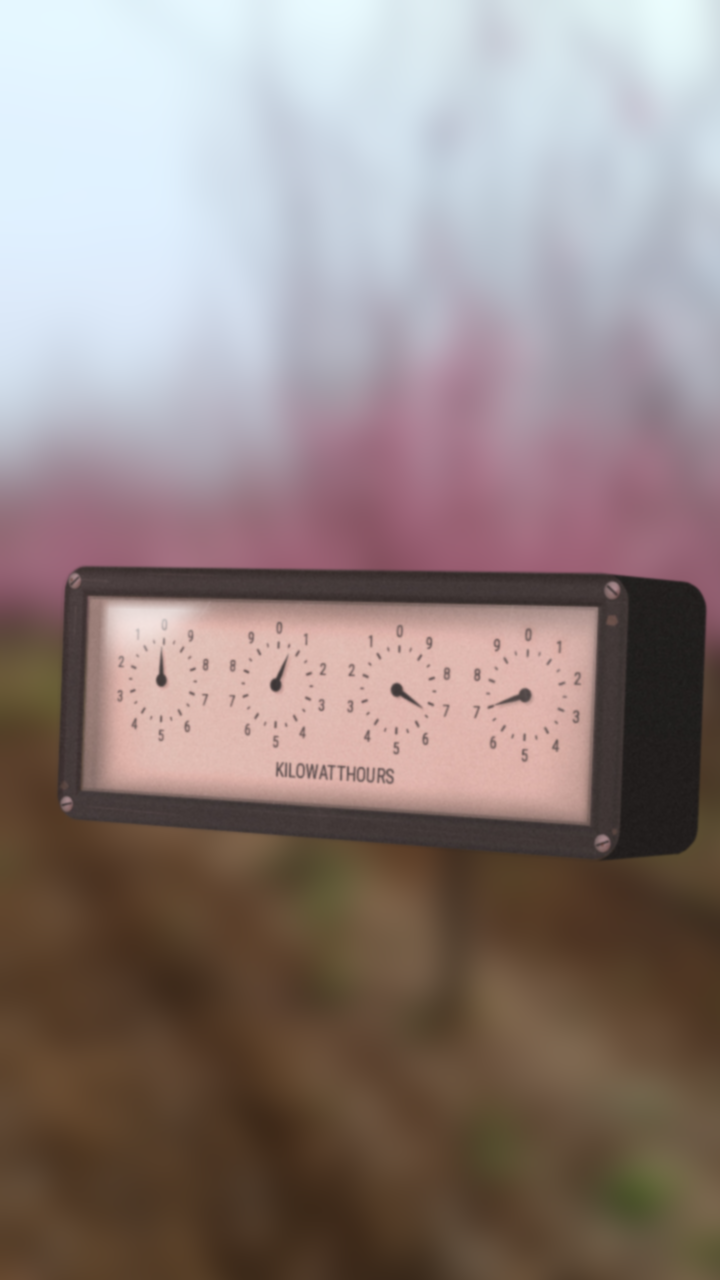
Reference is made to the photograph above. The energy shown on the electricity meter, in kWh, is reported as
67 kWh
